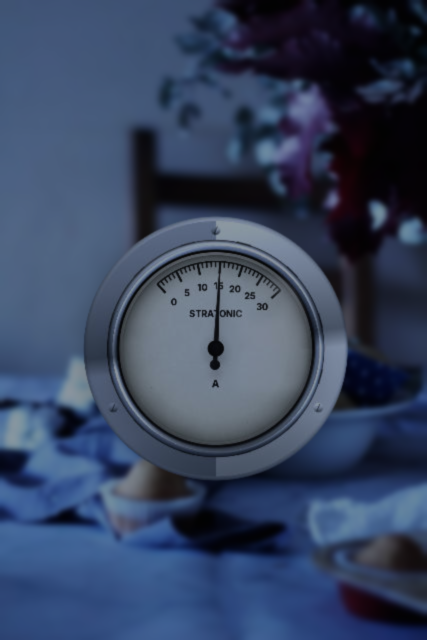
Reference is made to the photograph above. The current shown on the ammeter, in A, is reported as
15 A
